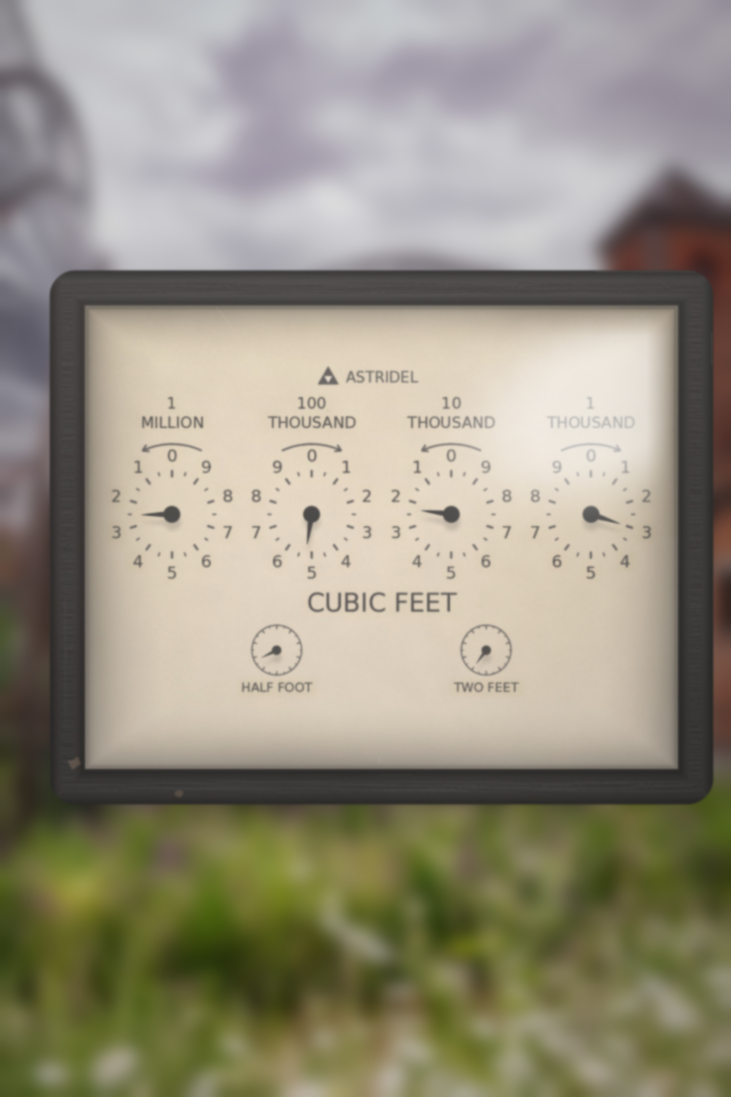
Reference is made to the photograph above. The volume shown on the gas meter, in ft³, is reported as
252300 ft³
